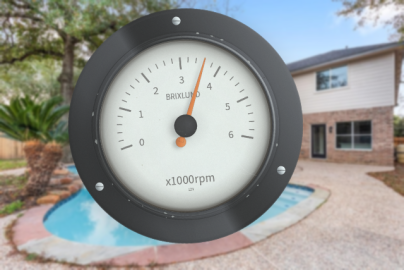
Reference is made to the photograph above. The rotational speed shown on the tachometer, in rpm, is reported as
3600 rpm
